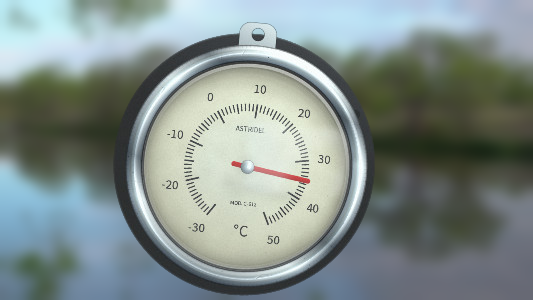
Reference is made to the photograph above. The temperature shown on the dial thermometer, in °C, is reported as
35 °C
